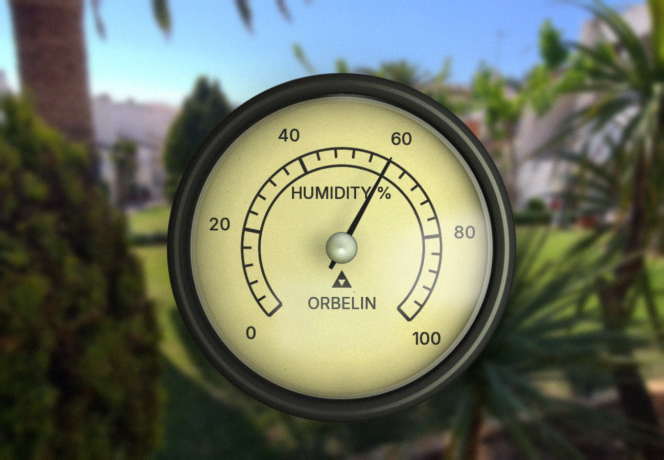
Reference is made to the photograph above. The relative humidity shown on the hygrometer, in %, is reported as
60 %
